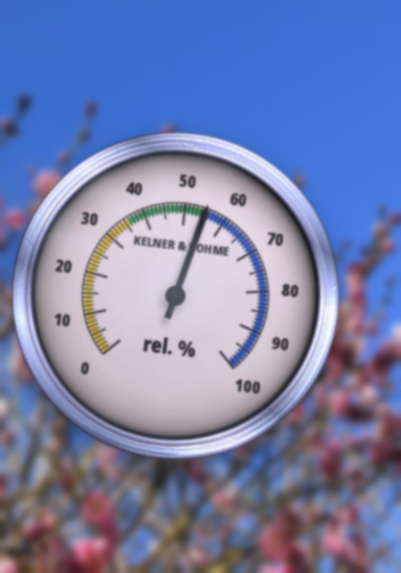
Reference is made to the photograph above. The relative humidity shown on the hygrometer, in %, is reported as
55 %
